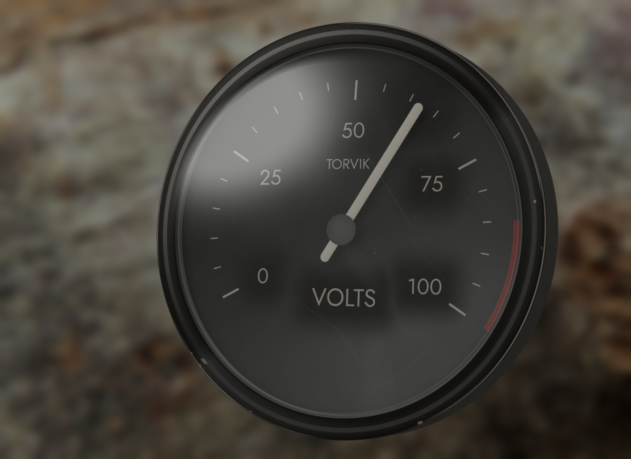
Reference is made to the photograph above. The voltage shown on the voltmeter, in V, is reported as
62.5 V
